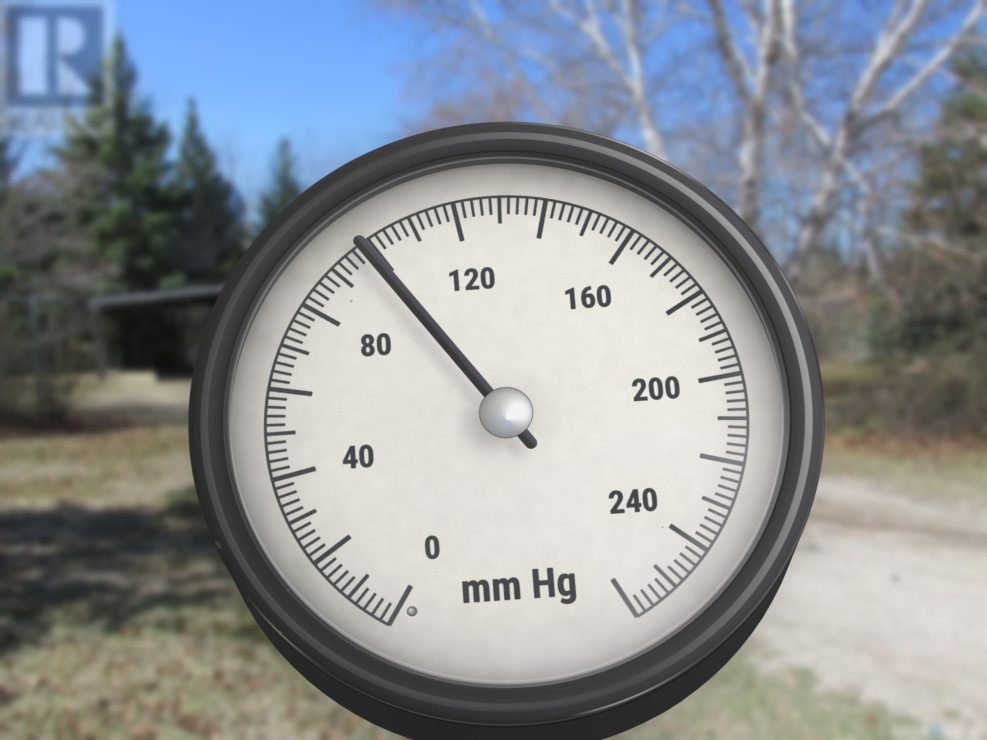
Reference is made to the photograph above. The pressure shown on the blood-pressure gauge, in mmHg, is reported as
98 mmHg
